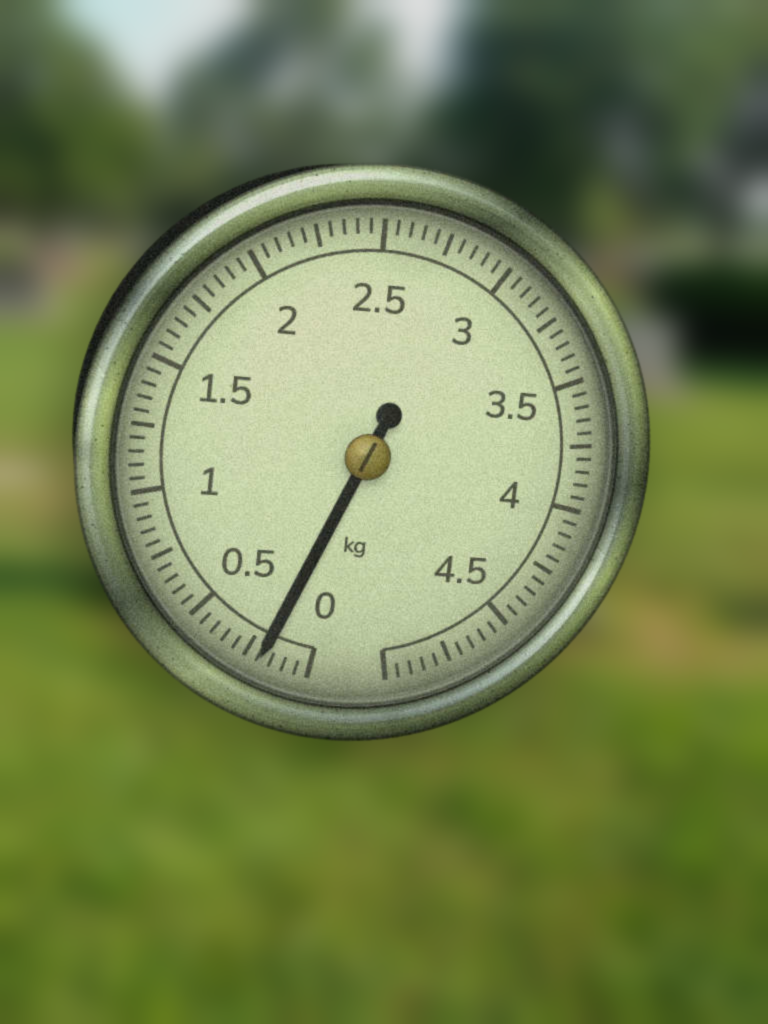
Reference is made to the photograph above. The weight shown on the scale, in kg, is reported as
0.2 kg
